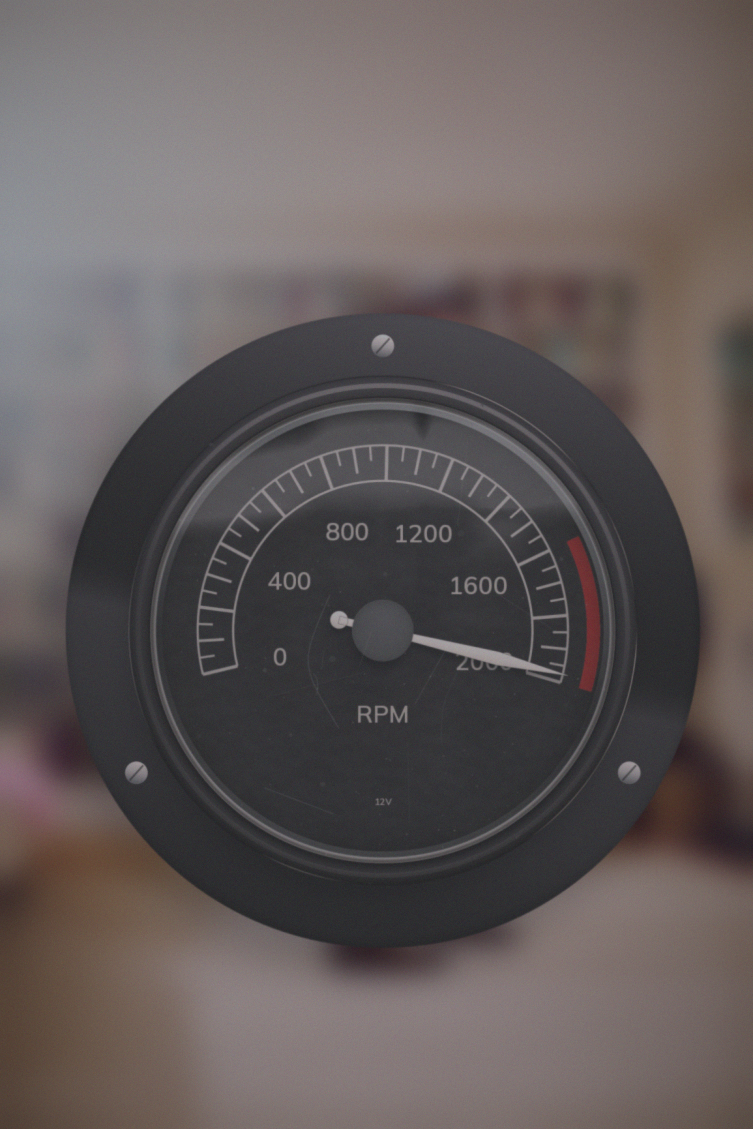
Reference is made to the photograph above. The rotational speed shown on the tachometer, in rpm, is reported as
1975 rpm
